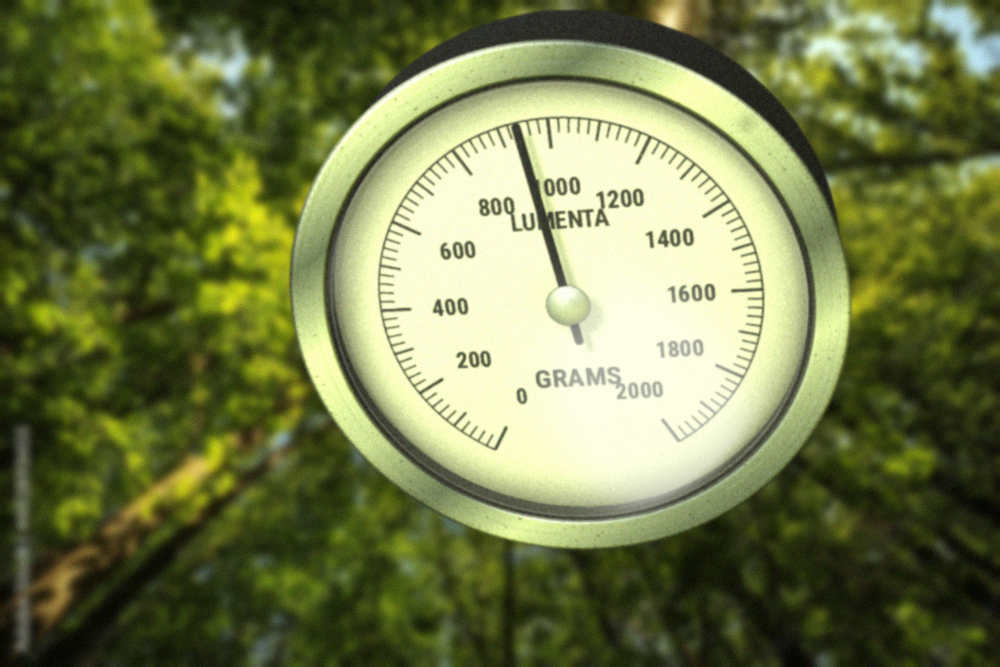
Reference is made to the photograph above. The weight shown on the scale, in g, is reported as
940 g
